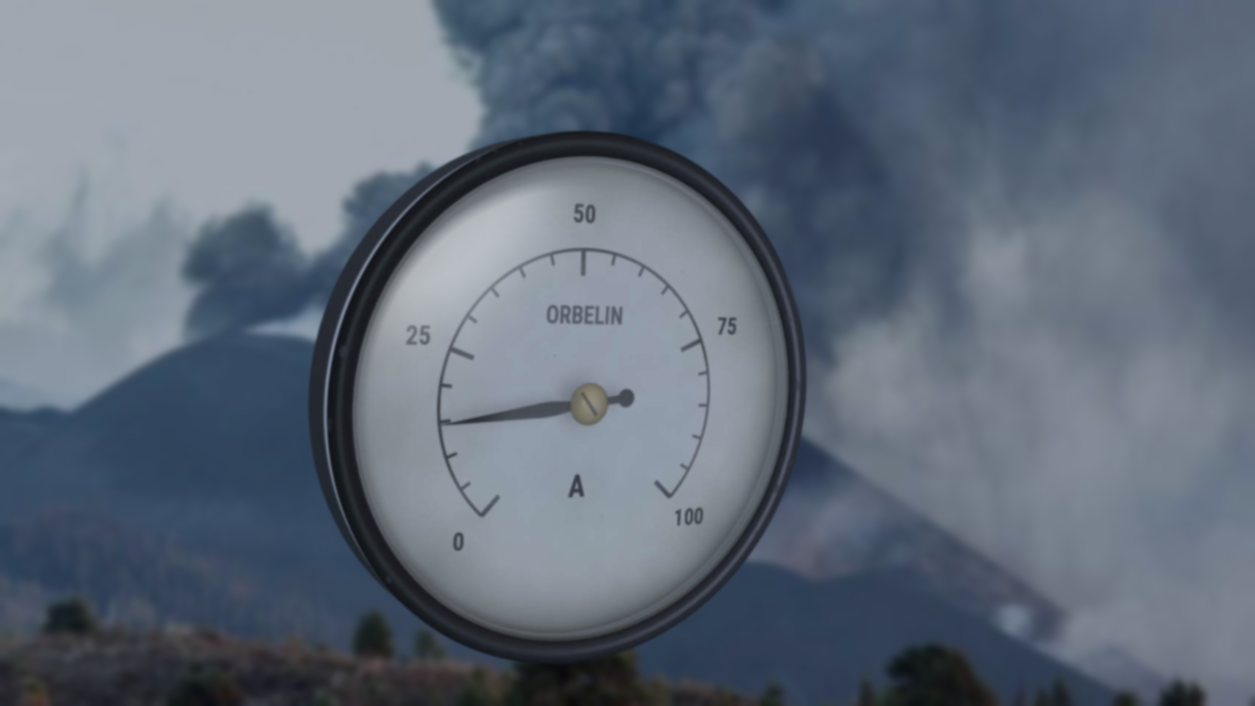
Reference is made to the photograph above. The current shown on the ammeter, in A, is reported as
15 A
